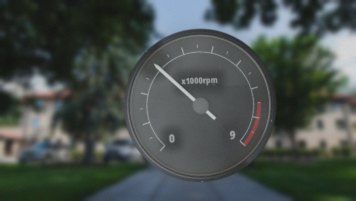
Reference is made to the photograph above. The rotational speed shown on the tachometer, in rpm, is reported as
3000 rpm
